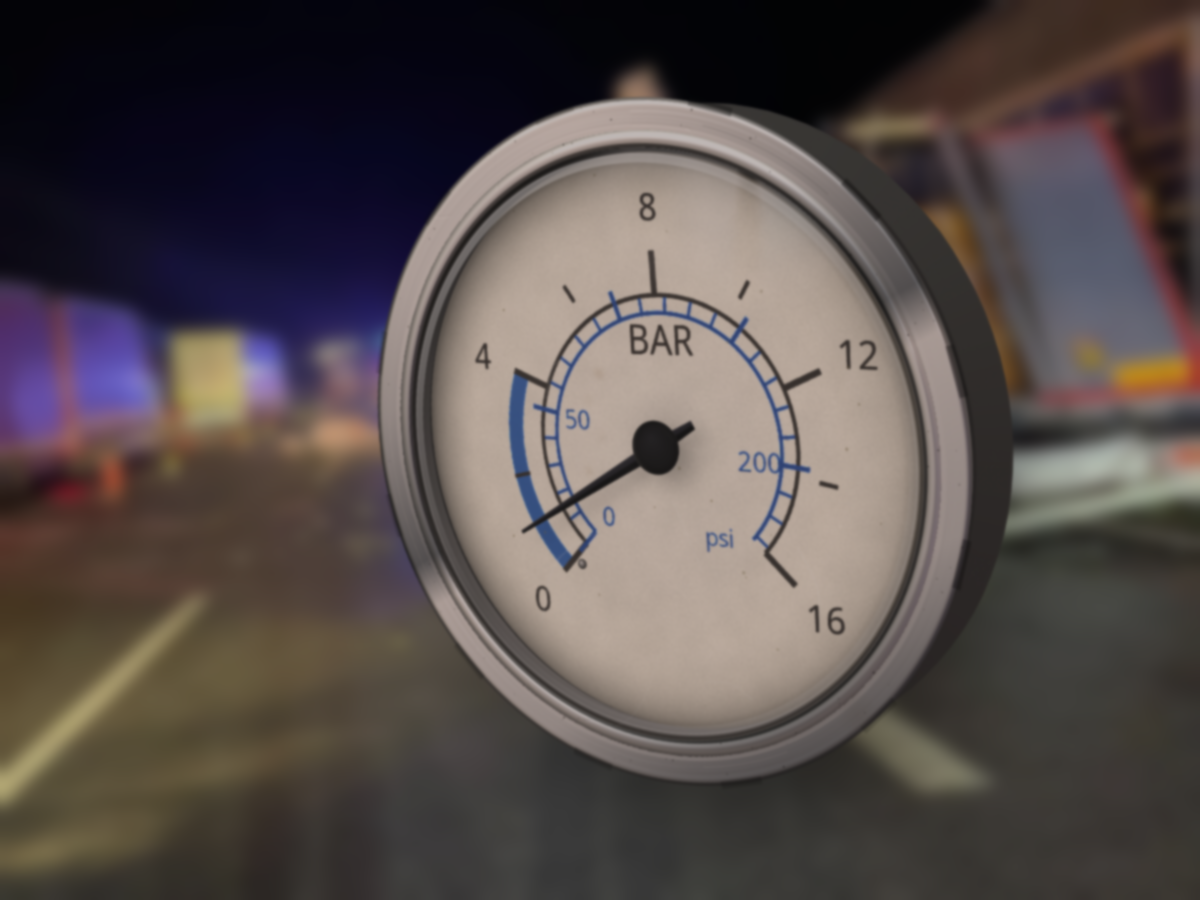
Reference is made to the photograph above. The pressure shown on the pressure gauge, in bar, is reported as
1 bar
